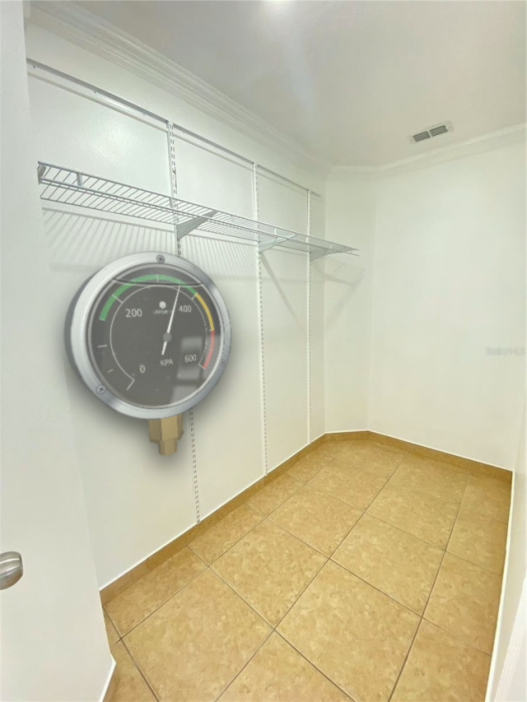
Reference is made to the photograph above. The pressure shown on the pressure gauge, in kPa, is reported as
350 kPa
